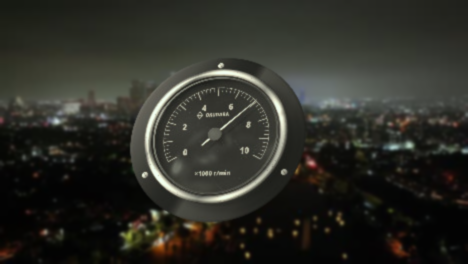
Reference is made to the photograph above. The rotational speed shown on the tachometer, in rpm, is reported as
7000 rpm
